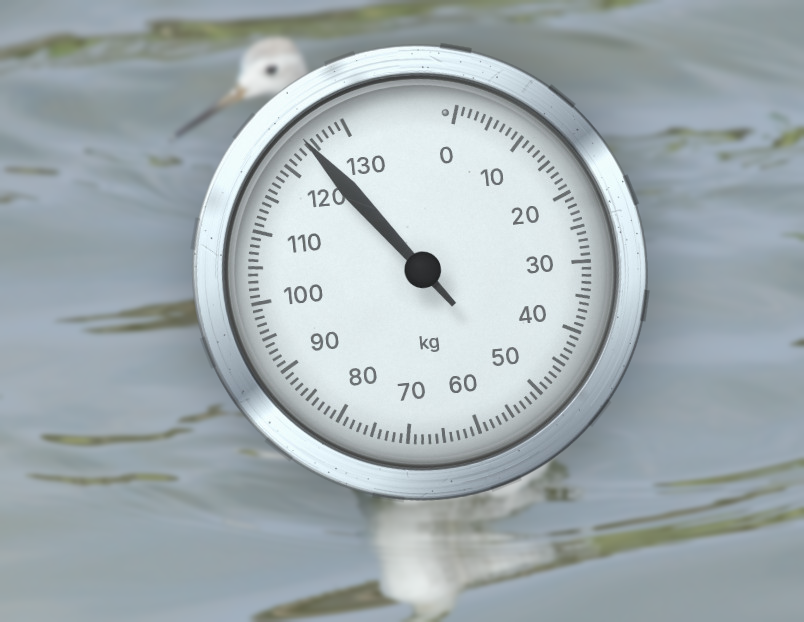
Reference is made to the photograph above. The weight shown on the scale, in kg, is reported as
124 kg
